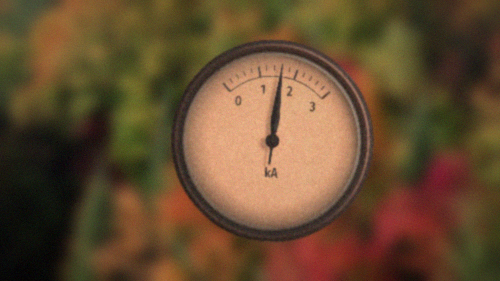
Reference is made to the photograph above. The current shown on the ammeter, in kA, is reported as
1.6 kA
